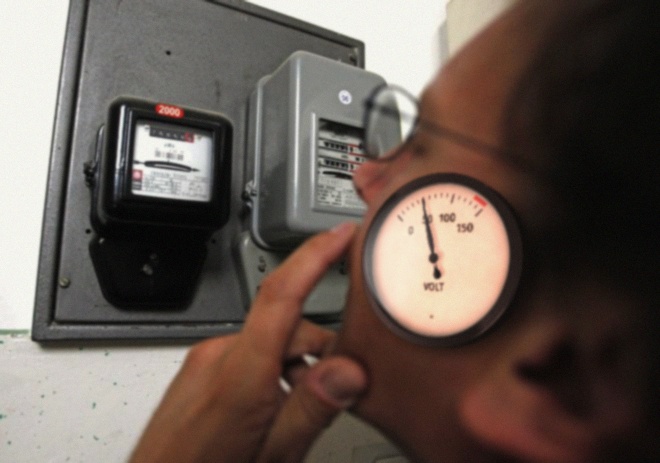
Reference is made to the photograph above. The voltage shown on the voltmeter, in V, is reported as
50 V
